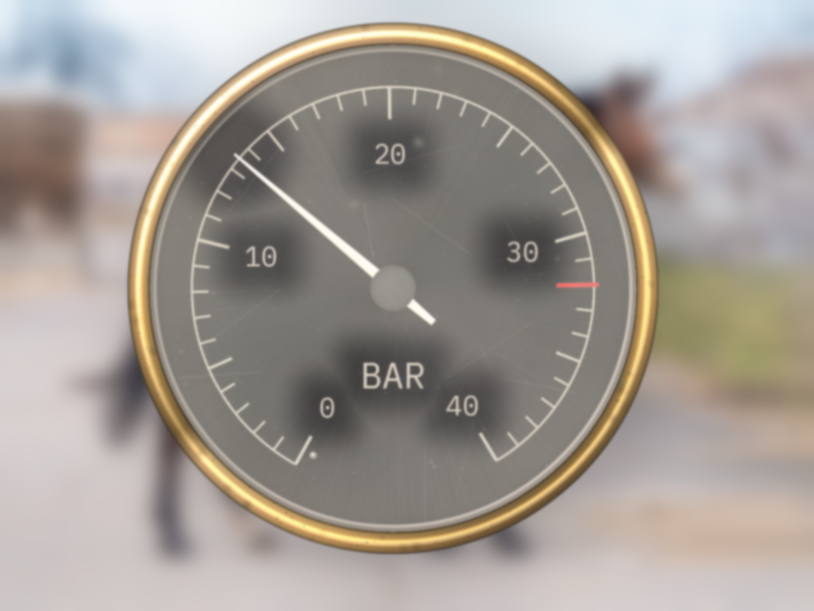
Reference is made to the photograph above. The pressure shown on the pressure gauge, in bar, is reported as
13.5 bar
